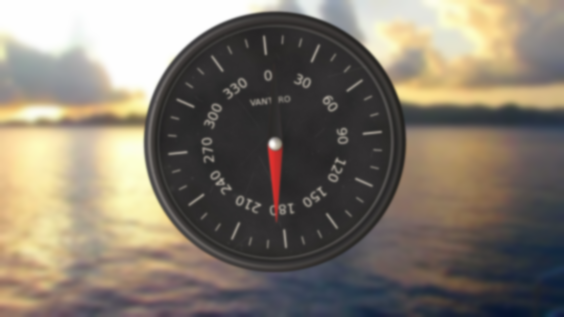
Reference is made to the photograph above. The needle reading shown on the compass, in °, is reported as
185 °
